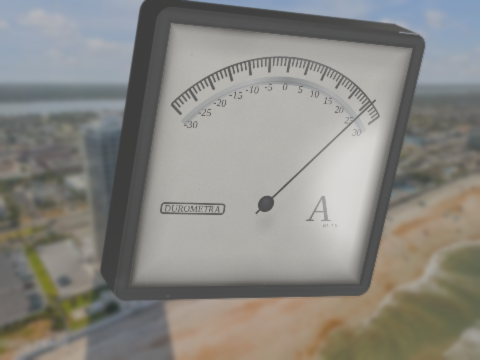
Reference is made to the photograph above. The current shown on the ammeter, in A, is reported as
25 A
